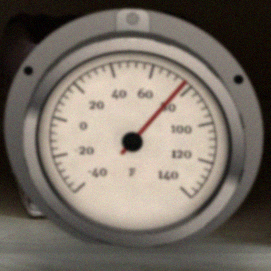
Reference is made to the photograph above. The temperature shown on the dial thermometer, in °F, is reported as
76 °F
